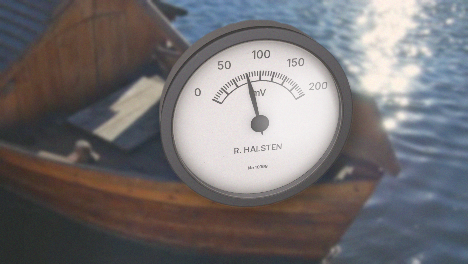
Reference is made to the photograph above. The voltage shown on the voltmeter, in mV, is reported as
75 mV
